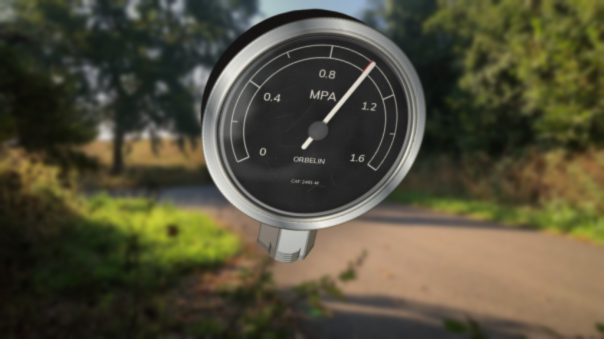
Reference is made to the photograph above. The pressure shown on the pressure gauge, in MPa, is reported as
1 MPa
